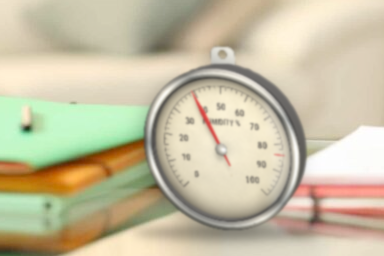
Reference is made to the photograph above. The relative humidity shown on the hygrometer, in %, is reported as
40 %
